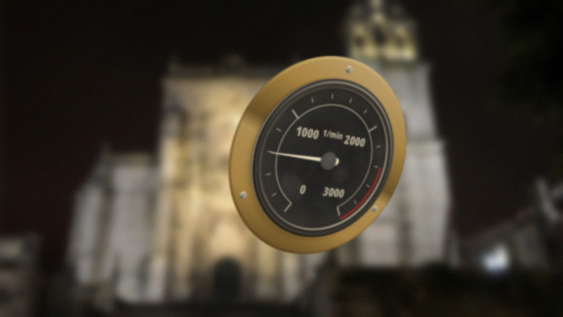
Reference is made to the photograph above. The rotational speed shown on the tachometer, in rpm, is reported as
600 rpm
